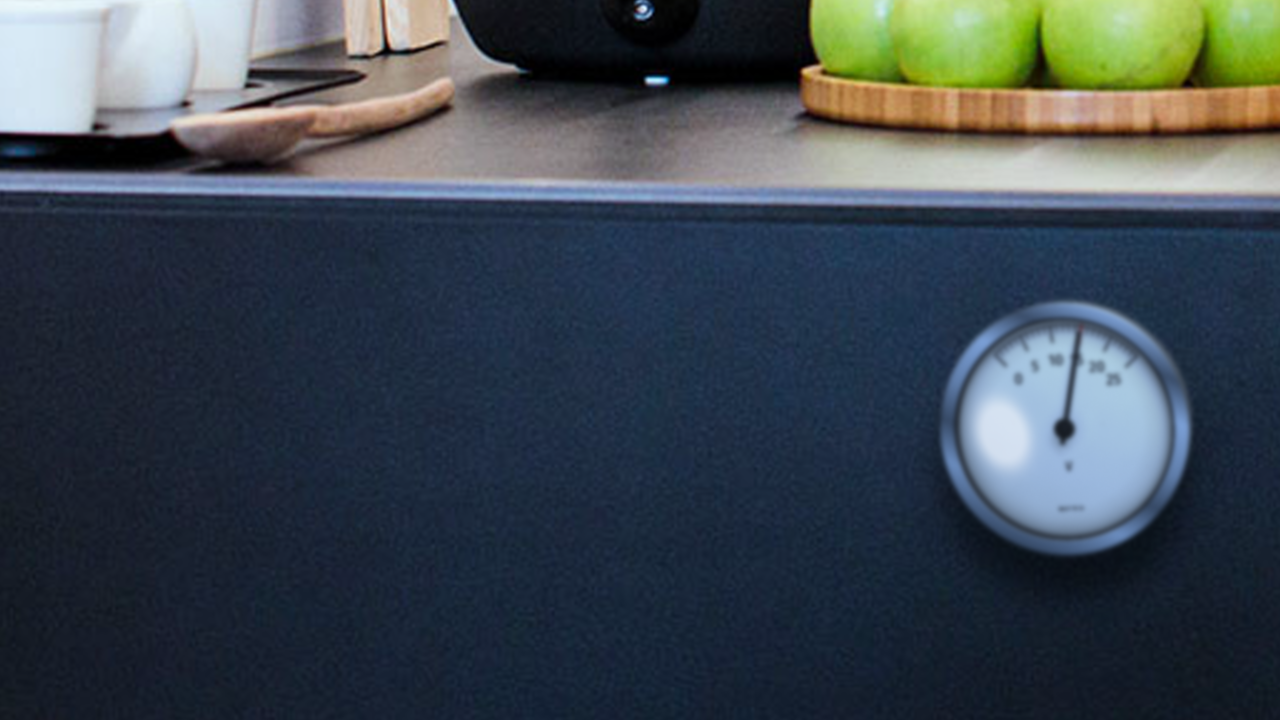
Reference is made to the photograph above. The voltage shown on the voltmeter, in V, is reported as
15 V
